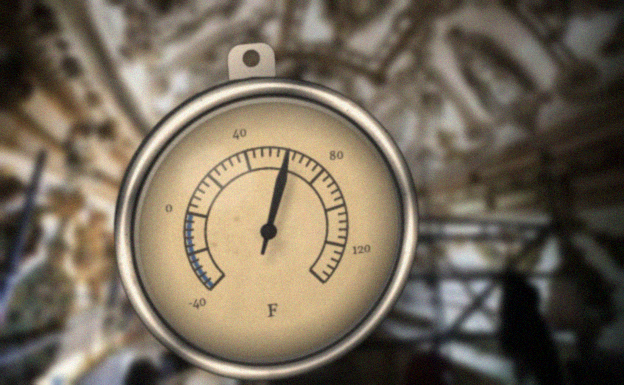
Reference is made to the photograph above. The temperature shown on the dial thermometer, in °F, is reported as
60 °F
